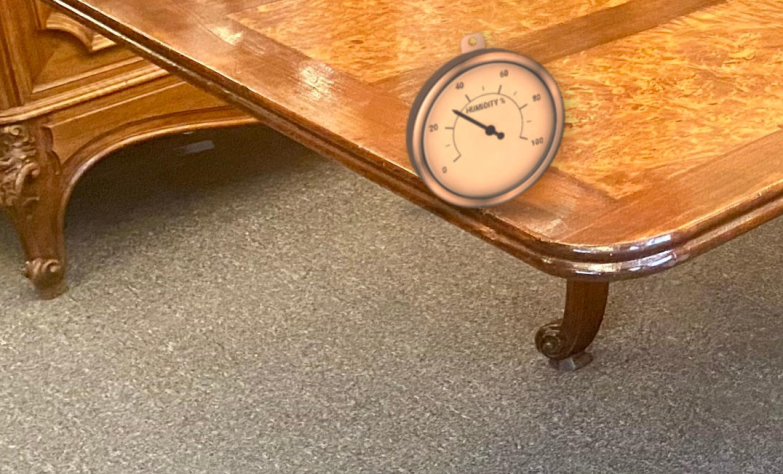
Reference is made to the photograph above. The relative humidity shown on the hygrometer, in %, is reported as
30 %
